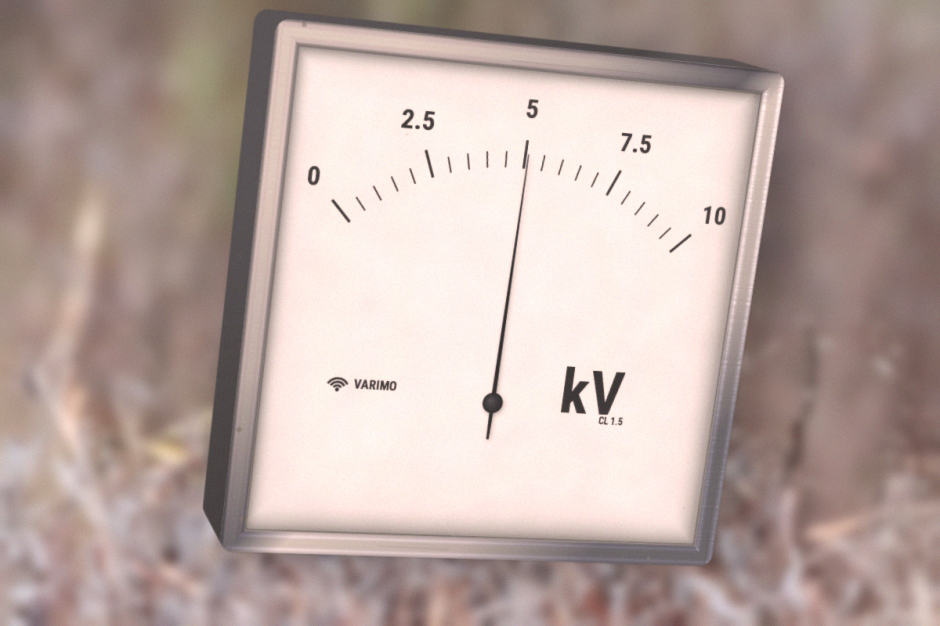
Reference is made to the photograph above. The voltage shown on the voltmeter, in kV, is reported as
5 kV
